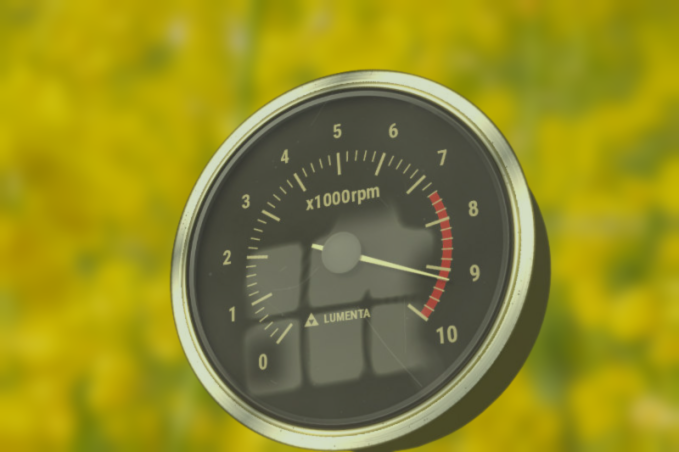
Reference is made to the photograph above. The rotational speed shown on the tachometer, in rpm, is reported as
9200 rpm
